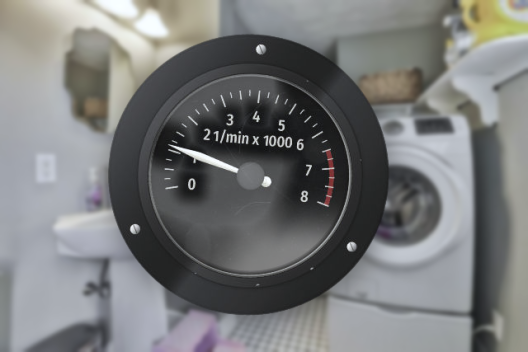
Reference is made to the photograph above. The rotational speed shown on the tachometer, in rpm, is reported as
1125 rpm
